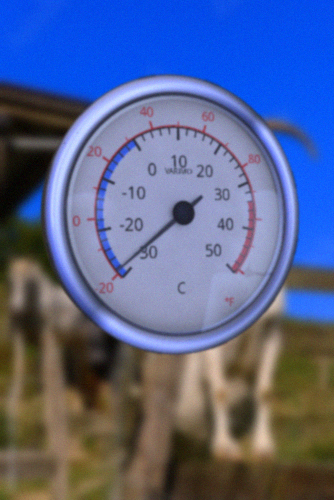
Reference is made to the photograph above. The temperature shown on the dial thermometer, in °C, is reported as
-28 °C
